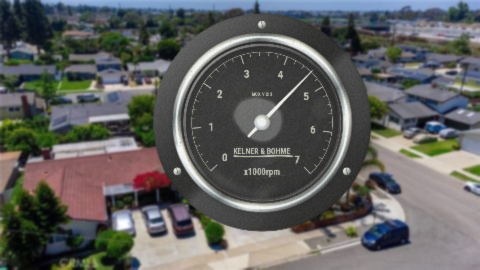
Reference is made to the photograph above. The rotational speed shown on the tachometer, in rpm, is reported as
4600 rpm
